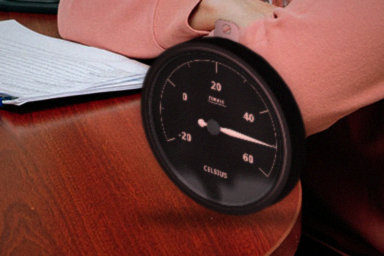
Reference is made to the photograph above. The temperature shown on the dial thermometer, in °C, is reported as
50 °C
